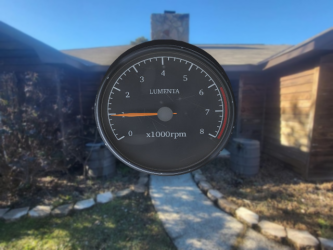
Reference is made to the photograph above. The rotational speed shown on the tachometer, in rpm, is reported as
1000 rpm
